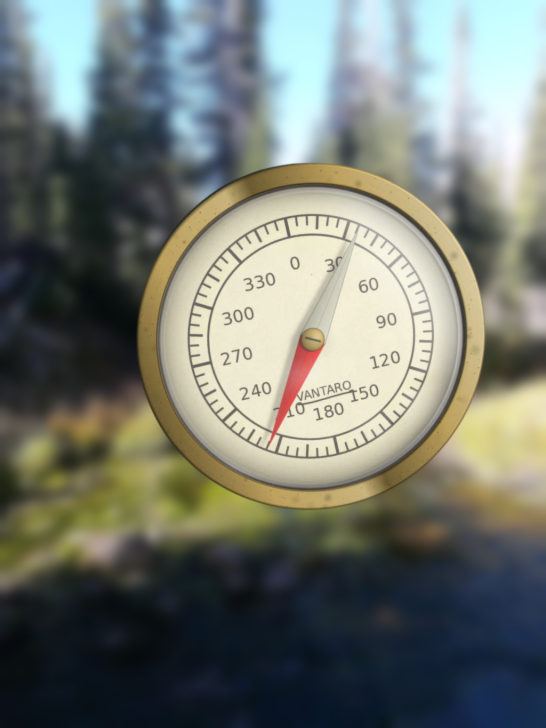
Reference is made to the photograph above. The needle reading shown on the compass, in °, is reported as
215 °
